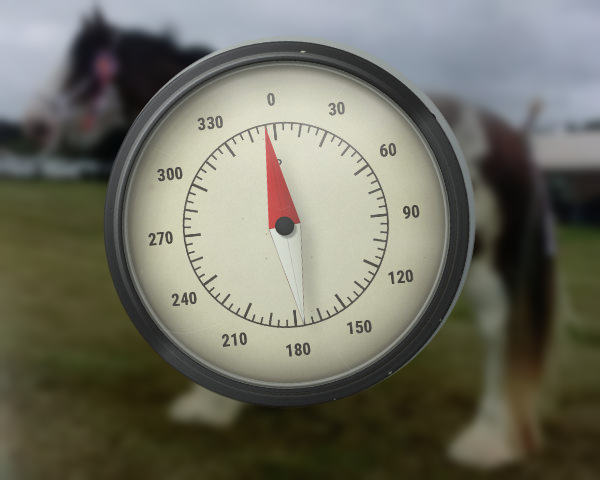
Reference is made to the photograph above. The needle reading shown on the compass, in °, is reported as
355 °
